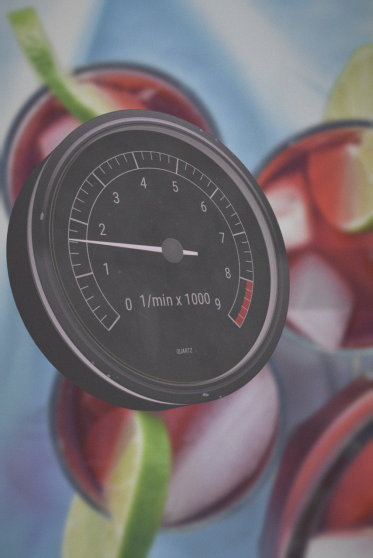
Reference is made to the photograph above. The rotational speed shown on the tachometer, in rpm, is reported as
1600 rpm
